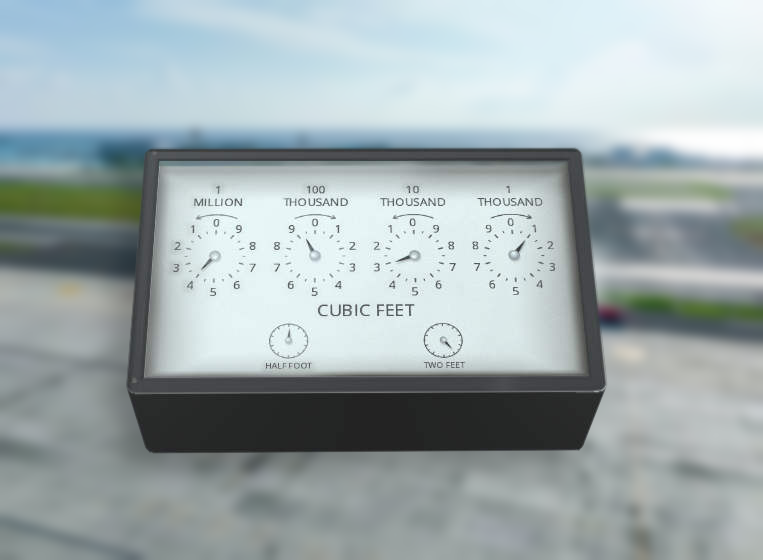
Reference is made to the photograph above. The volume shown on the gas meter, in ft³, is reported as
393100 ft³
